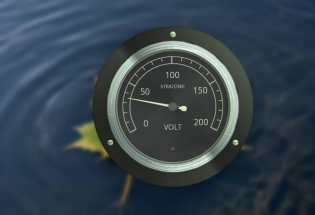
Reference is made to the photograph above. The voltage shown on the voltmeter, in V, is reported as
35 V
